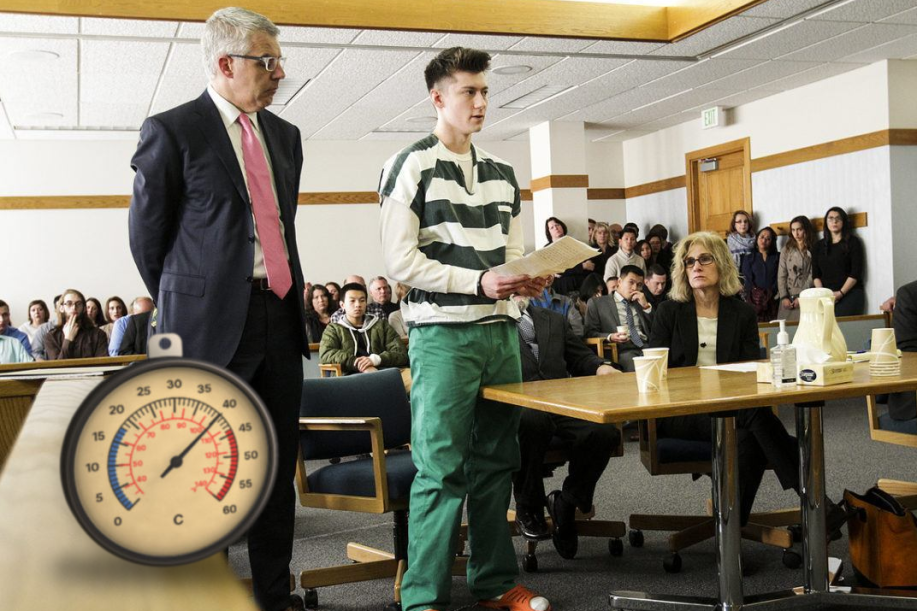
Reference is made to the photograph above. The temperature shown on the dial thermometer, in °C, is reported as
40 °C
